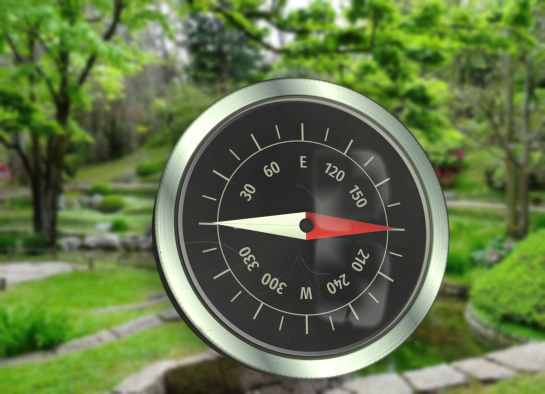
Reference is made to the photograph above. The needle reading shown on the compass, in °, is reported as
180 °
